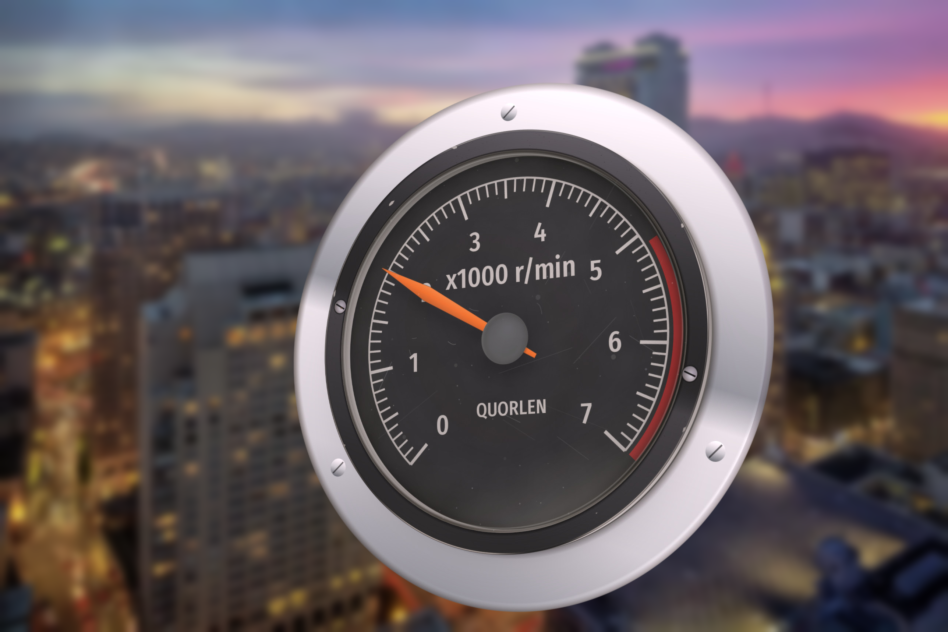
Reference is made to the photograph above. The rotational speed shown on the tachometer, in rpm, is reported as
2000 rpm
